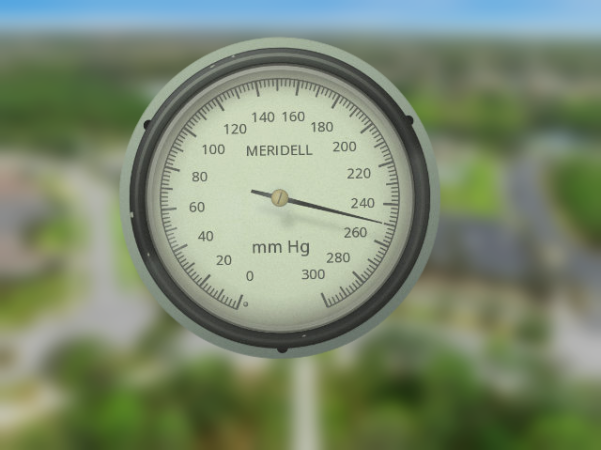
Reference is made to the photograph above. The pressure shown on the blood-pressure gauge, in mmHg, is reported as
250 mmHg
